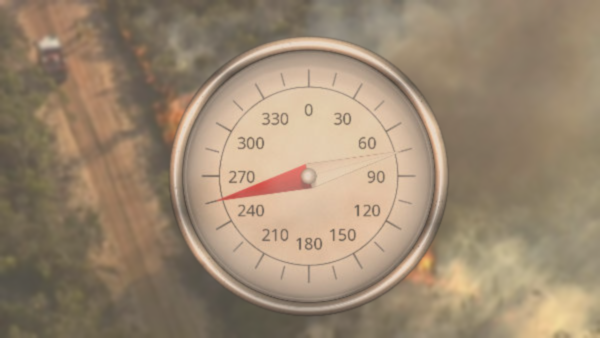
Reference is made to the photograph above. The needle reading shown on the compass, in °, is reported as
255 °
